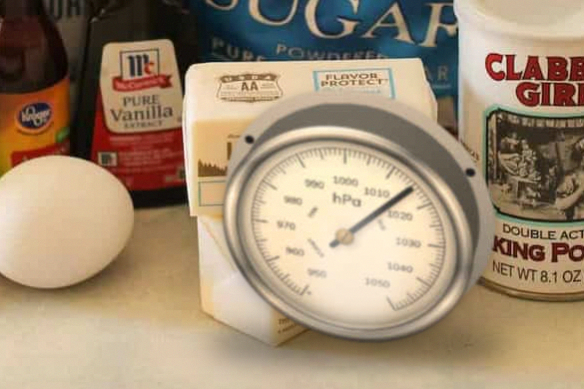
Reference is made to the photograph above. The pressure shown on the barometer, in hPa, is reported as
1015 hPa
